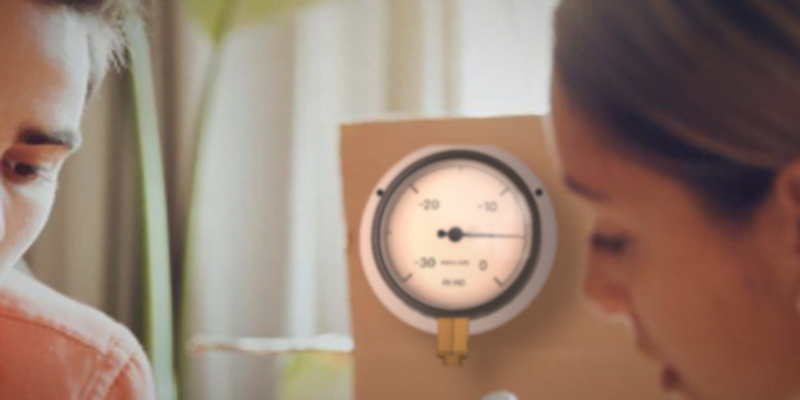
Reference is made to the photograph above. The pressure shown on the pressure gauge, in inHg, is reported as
-5 inHg
